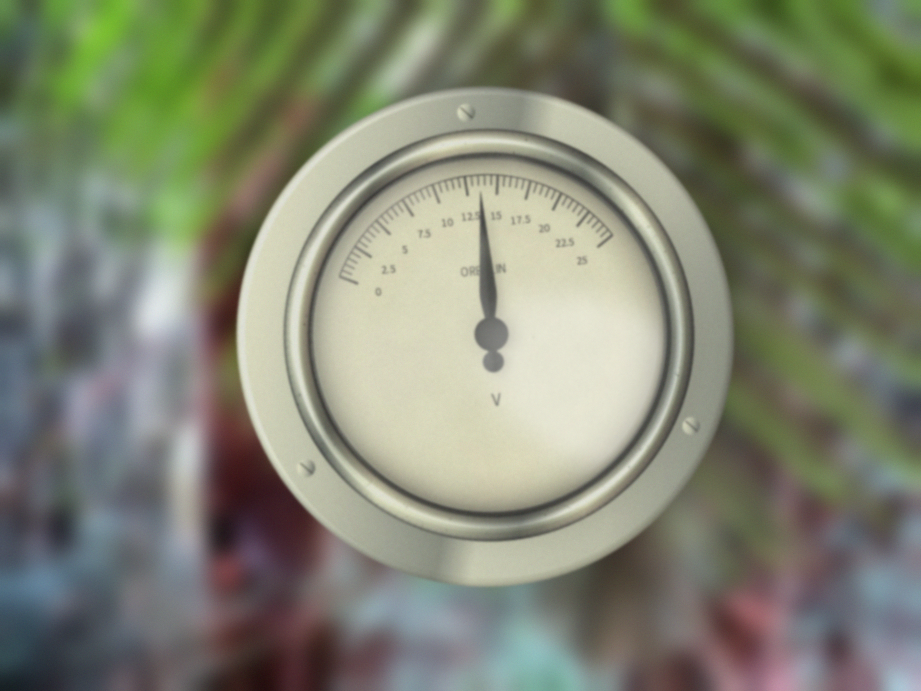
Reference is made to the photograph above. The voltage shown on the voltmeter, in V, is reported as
13.5 V
